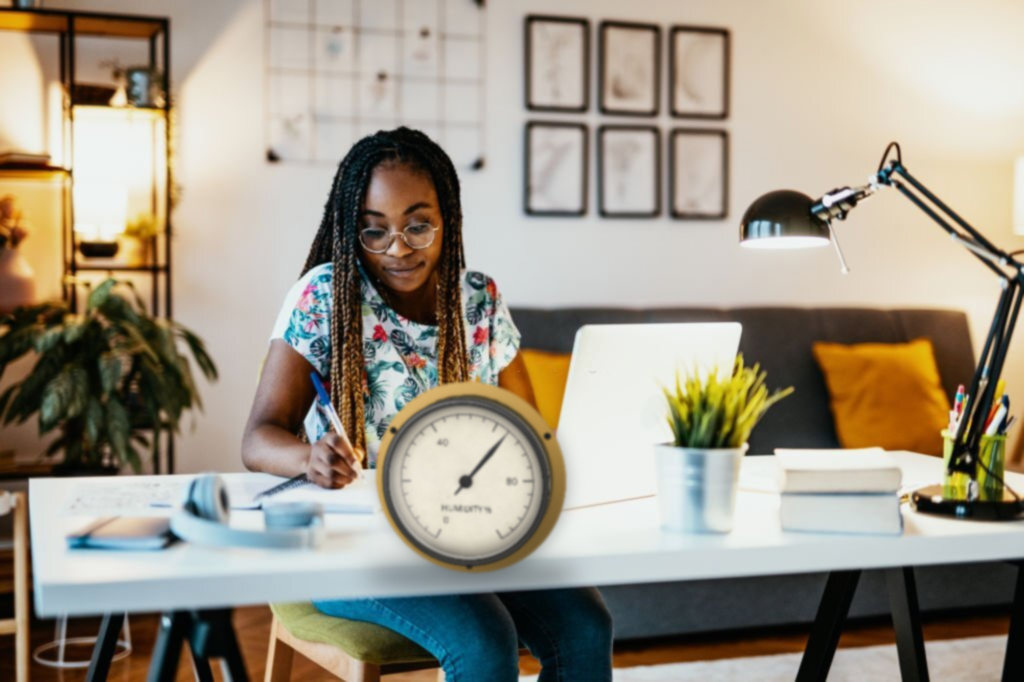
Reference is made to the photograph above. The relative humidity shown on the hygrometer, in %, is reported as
64 %
